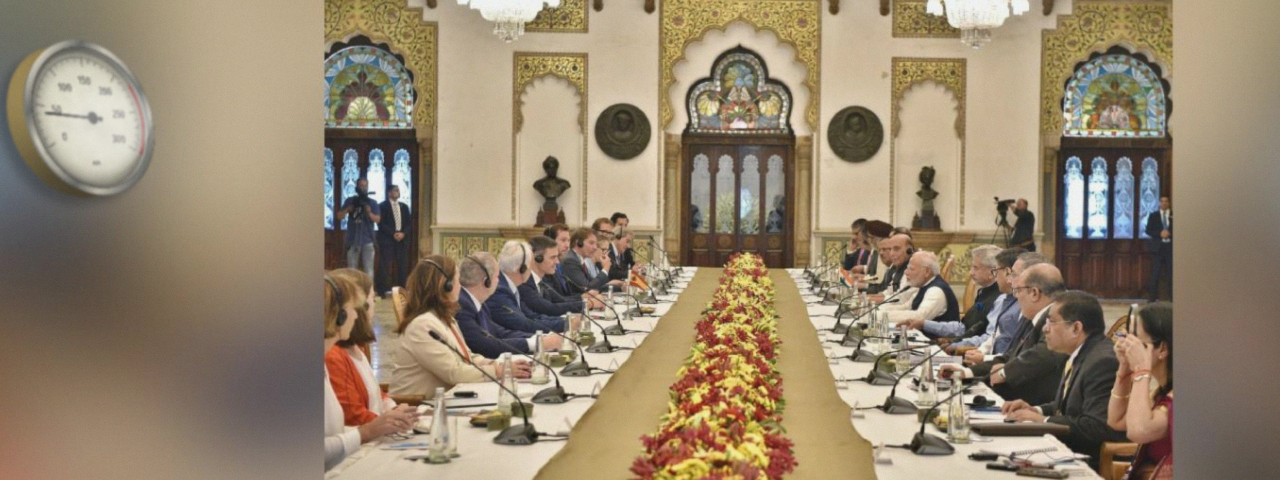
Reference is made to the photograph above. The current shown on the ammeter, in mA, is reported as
40 mA
